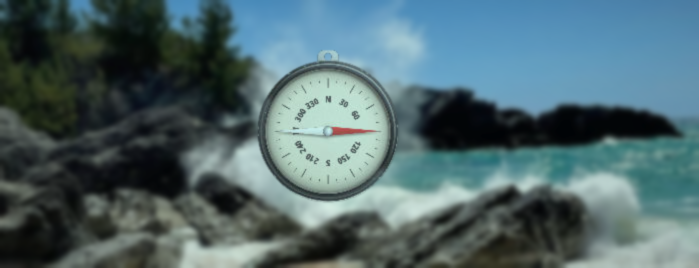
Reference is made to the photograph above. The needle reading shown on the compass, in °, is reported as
90 °
